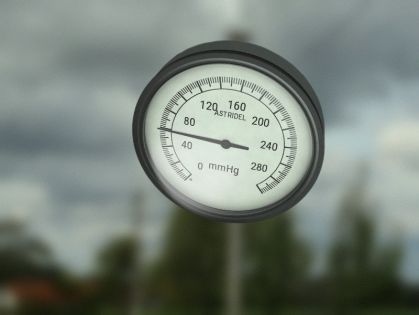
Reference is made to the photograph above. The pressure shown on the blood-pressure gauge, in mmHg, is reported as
60 mmHg
